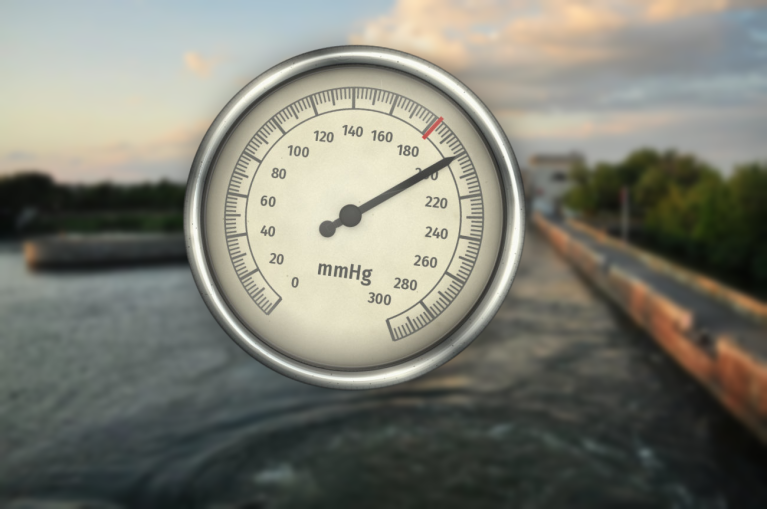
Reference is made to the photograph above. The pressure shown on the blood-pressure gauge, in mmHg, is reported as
200 mmHg
